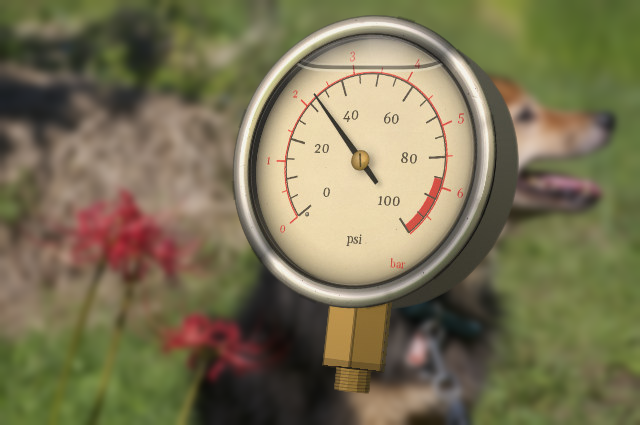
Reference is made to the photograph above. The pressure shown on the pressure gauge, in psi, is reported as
32.5 psi
